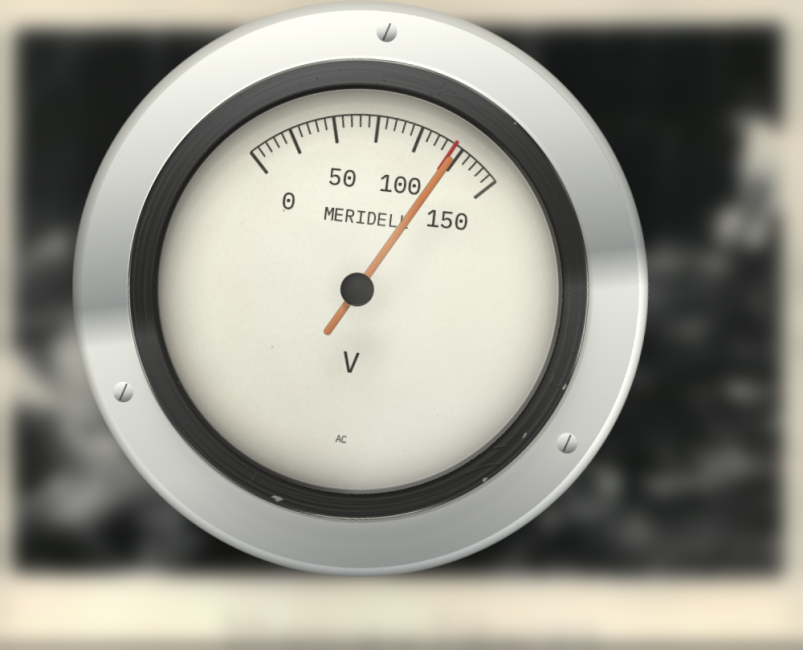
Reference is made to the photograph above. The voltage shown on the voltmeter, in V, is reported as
122.5 V
